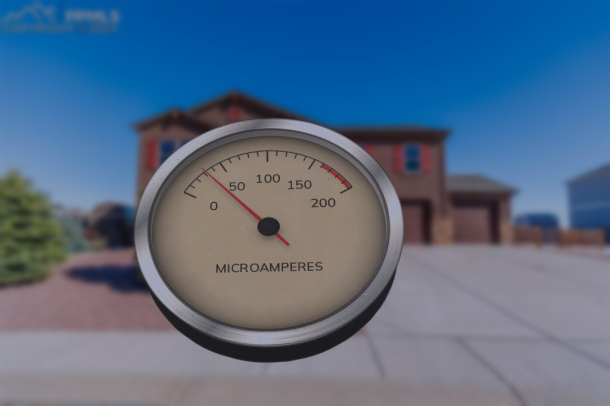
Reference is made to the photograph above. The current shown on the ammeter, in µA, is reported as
30 µA
